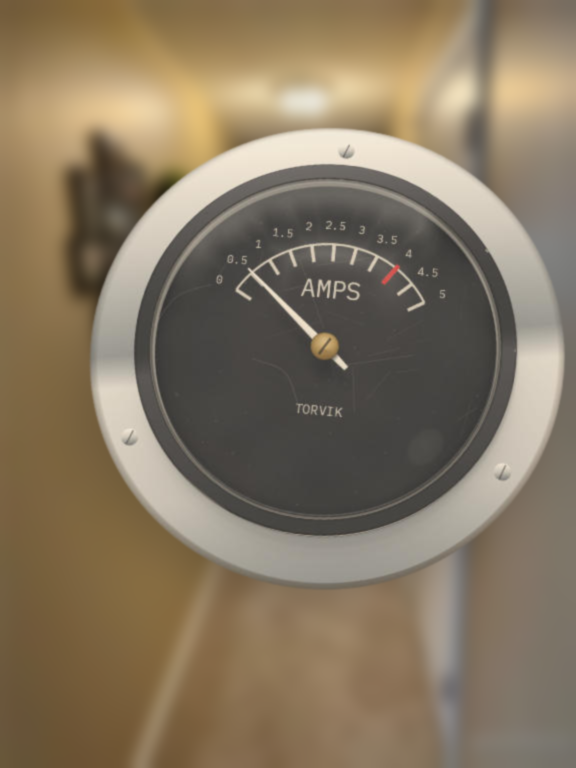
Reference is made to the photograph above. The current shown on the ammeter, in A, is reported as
0.5 A
